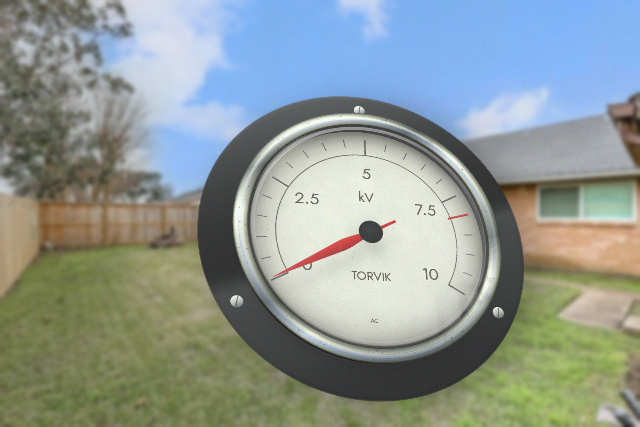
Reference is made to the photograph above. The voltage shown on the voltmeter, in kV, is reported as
0 kV
